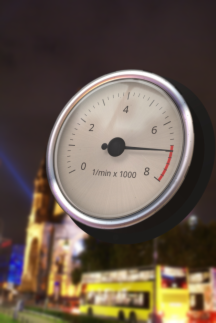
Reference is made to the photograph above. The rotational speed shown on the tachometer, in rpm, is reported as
7000 rpm
